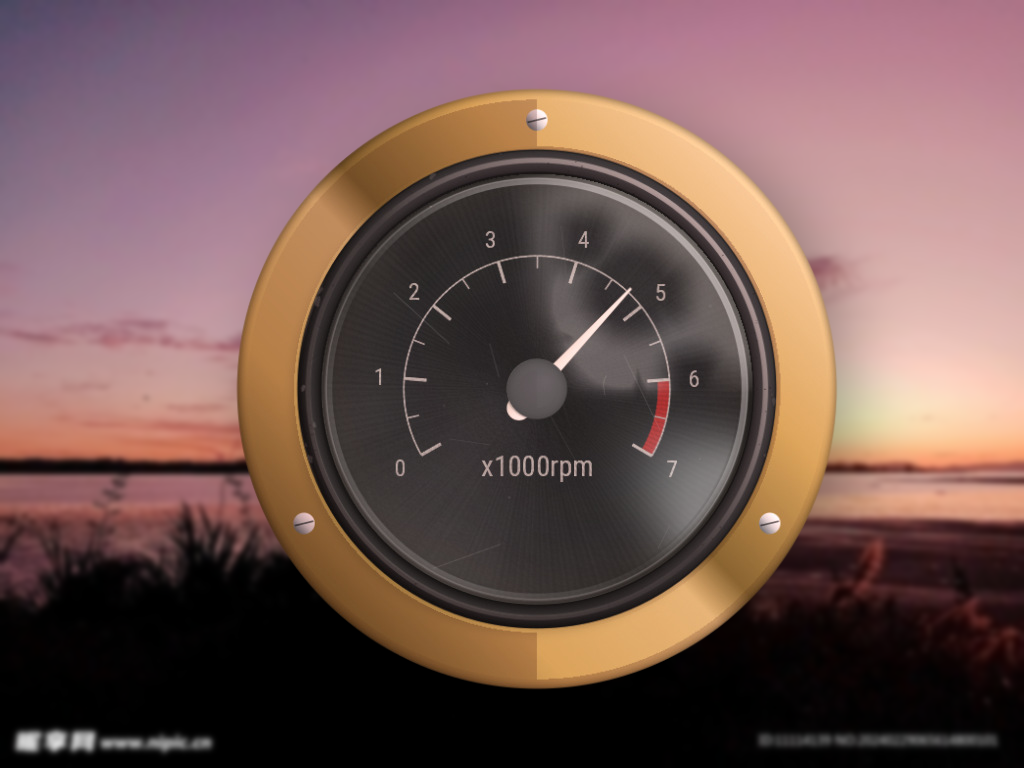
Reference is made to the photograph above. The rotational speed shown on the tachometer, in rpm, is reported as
4750 rpm
